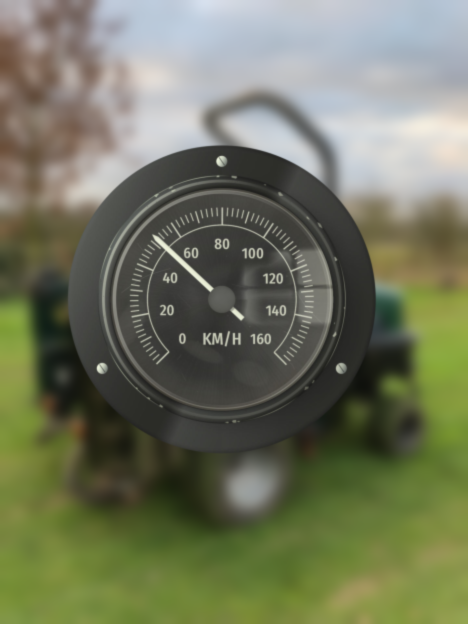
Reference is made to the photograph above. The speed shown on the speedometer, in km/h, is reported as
52 km/h
